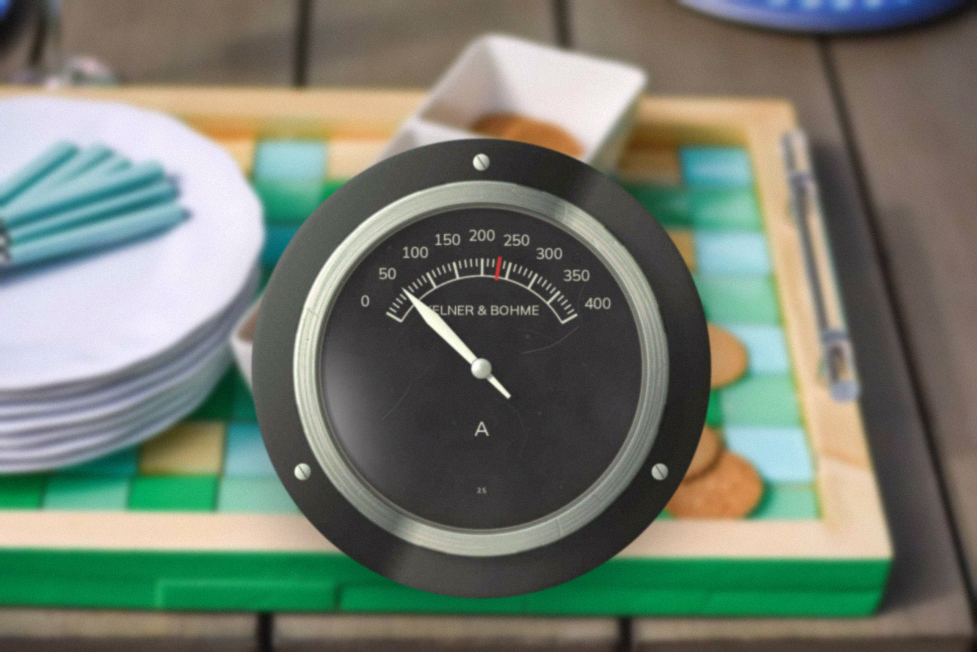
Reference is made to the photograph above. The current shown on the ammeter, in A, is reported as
50 A
